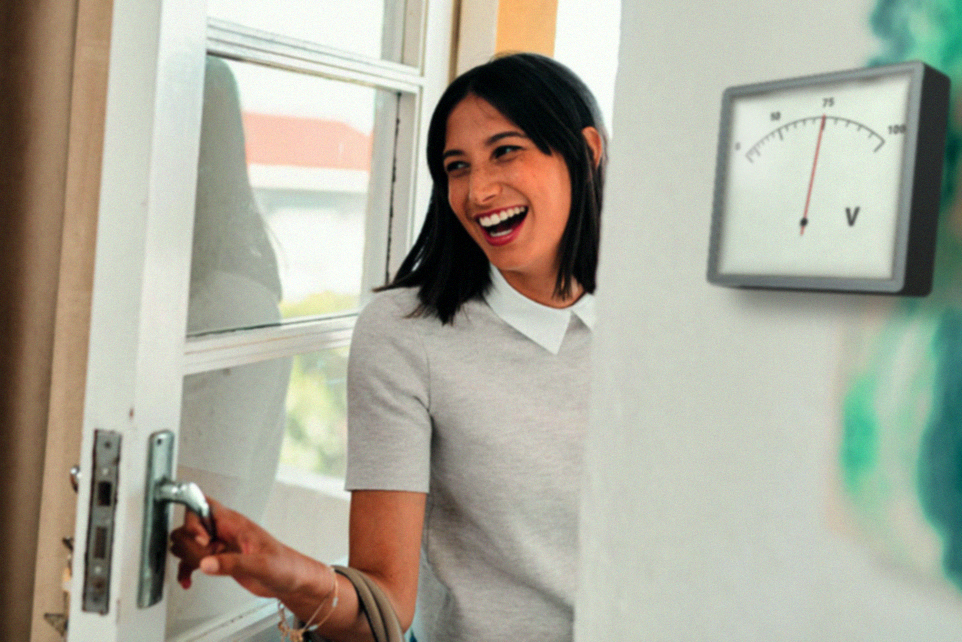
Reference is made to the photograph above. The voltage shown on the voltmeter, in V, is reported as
75 V
